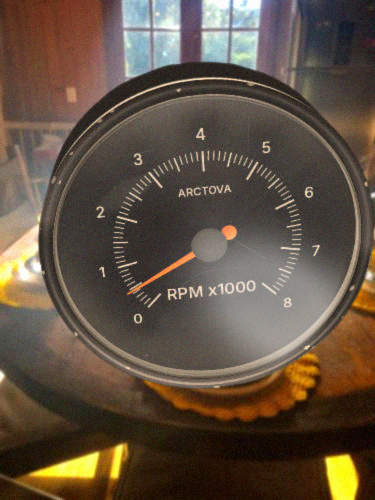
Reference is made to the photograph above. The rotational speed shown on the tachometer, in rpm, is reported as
500 rpm
